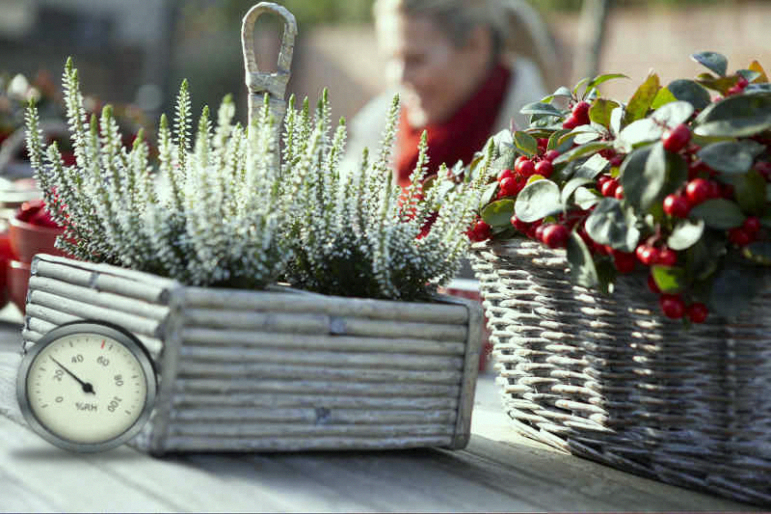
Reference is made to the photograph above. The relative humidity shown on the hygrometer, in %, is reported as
28 %
